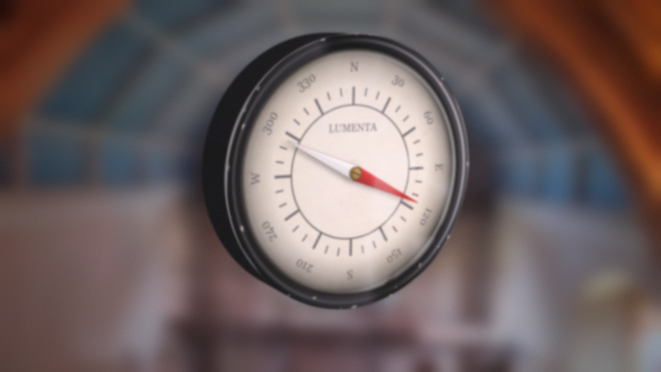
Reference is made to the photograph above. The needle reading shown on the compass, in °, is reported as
115 °
